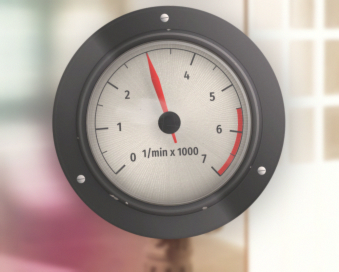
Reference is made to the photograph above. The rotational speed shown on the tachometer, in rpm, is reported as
3000 rpm
